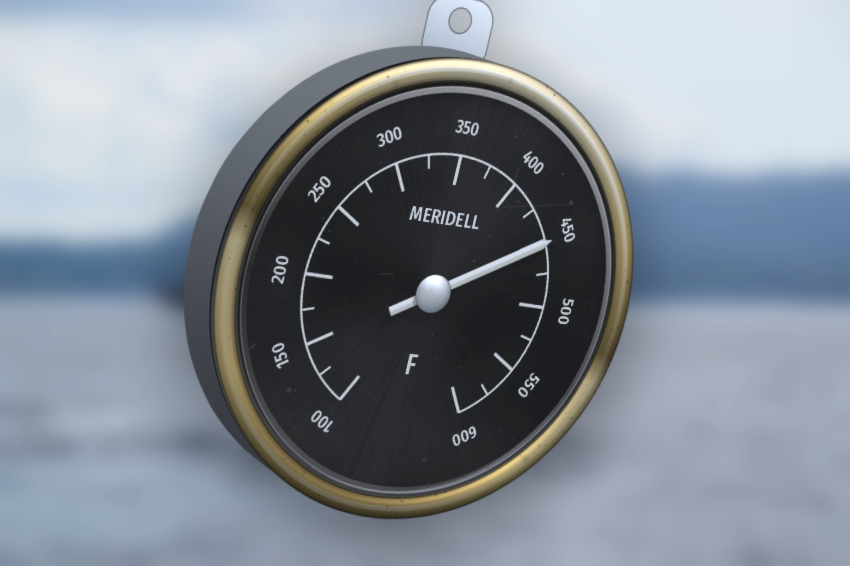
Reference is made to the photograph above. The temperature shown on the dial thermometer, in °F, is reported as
450 °F
